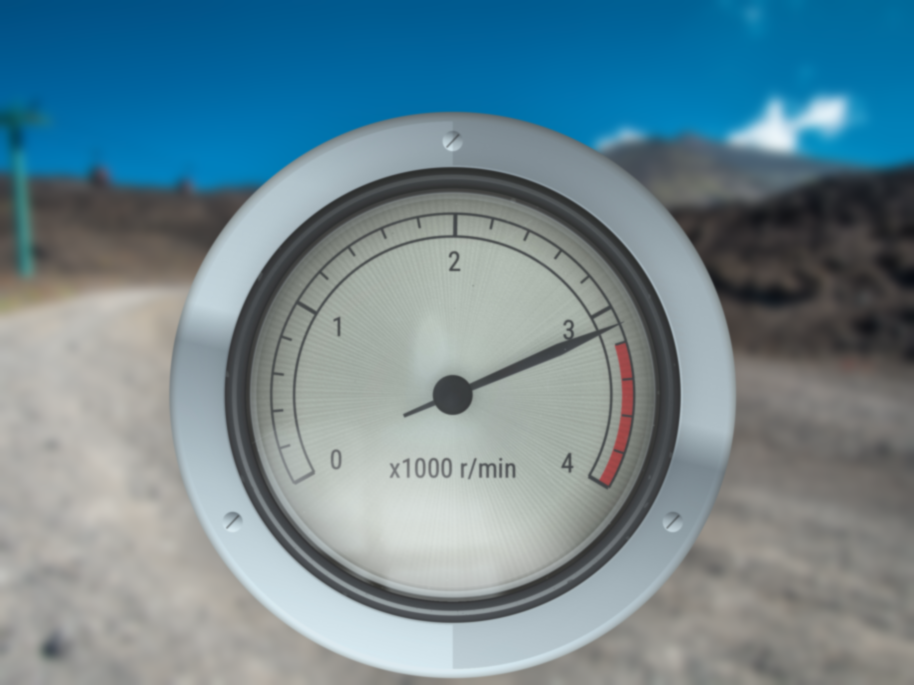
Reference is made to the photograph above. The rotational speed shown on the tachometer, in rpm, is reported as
3100 rpm
